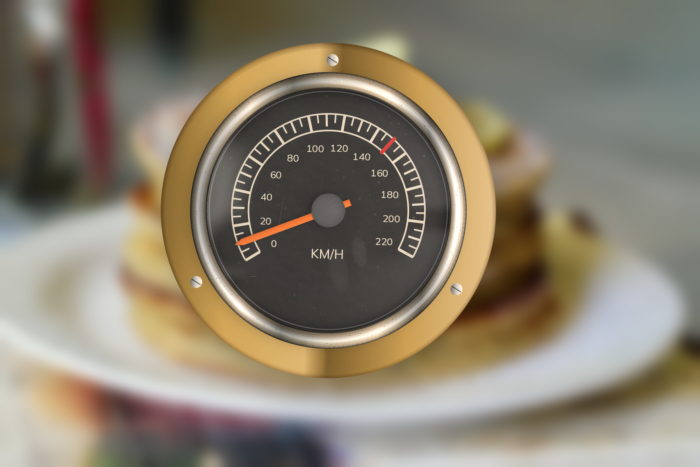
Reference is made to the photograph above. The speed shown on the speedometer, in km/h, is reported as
10 km/h
